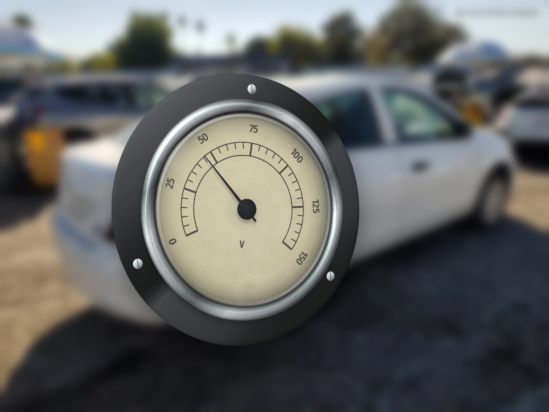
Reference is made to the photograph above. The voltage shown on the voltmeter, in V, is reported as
45 V
